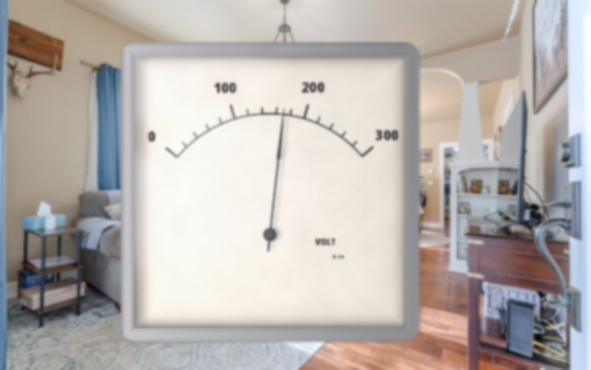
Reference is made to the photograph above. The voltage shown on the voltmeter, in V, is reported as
170 V
